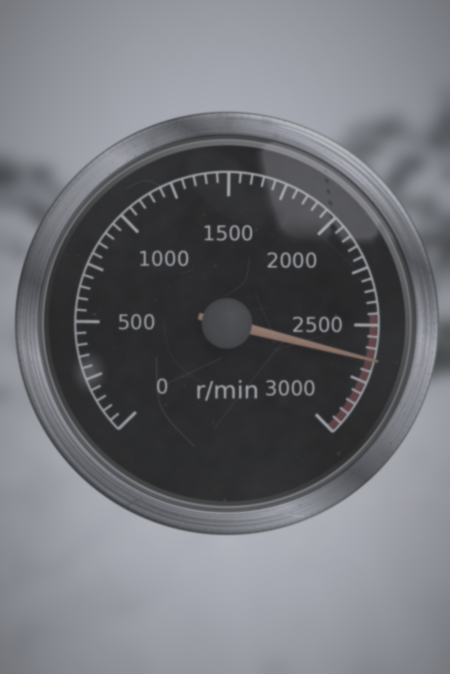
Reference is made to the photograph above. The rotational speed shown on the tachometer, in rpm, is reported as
2650 rpm
